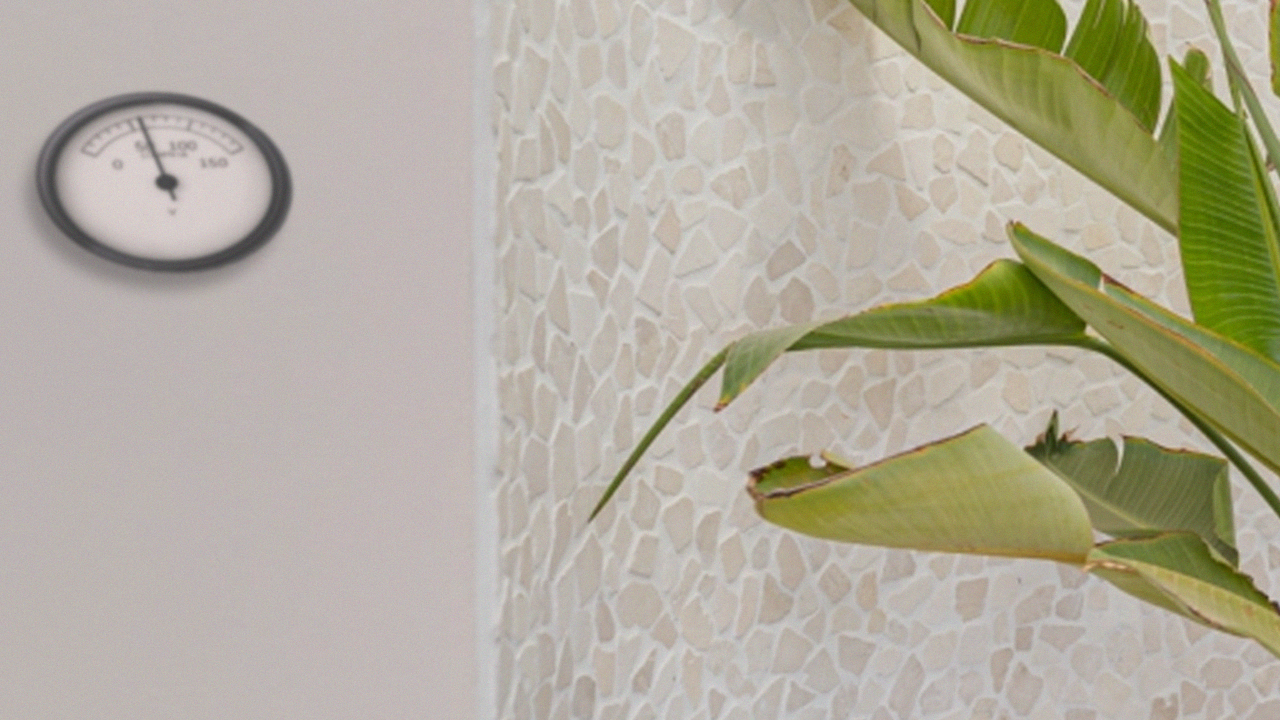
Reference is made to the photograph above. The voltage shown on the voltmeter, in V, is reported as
60 V
